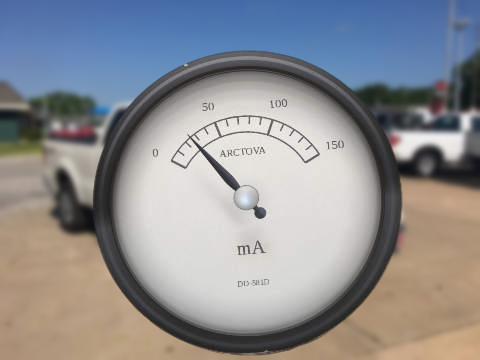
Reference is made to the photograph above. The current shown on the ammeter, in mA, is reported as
25 mA
